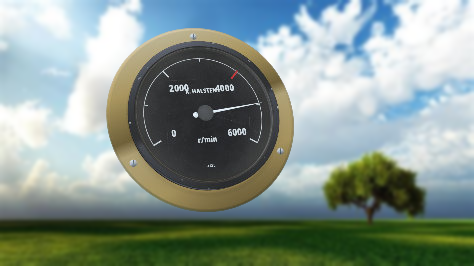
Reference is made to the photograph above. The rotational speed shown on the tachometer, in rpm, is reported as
5000 rpm
